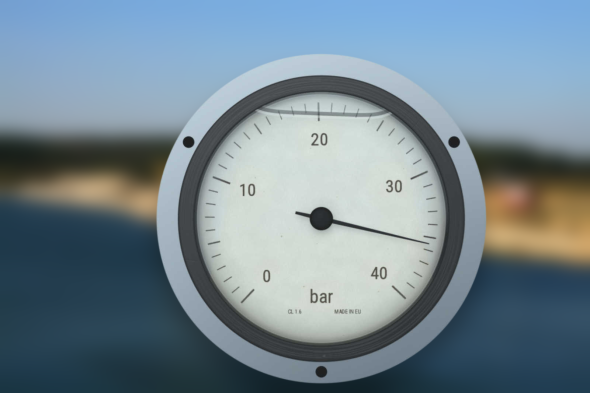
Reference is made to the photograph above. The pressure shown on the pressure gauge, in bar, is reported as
35.5 bar
